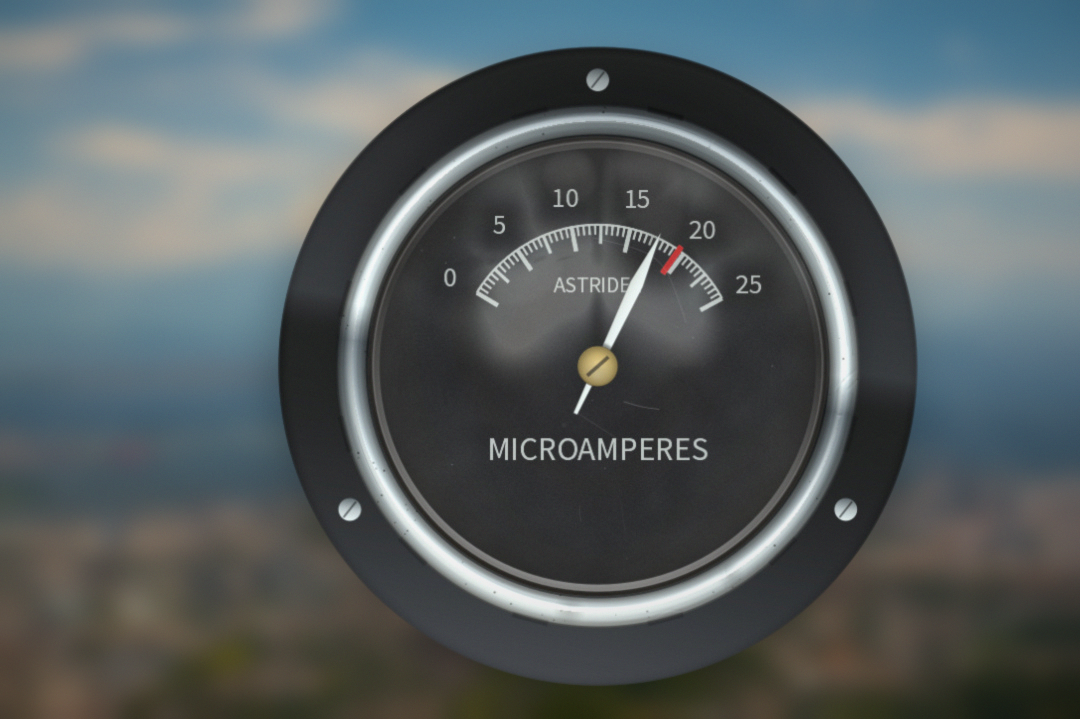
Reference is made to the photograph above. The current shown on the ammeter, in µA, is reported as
17.5 µA
